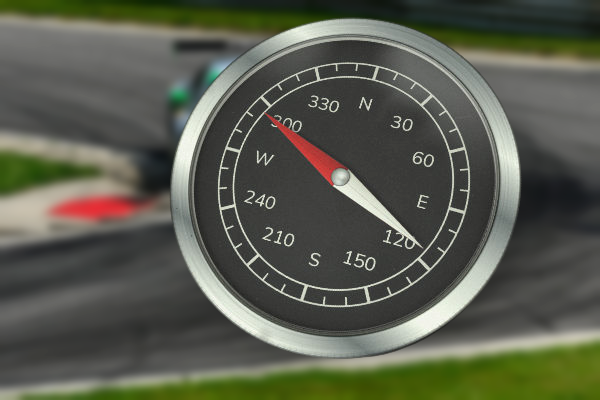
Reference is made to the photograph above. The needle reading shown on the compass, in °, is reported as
295 °
